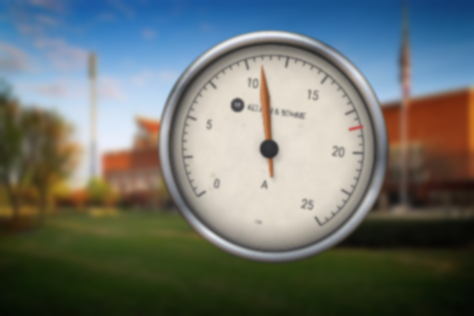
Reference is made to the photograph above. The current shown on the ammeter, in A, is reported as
11 A
